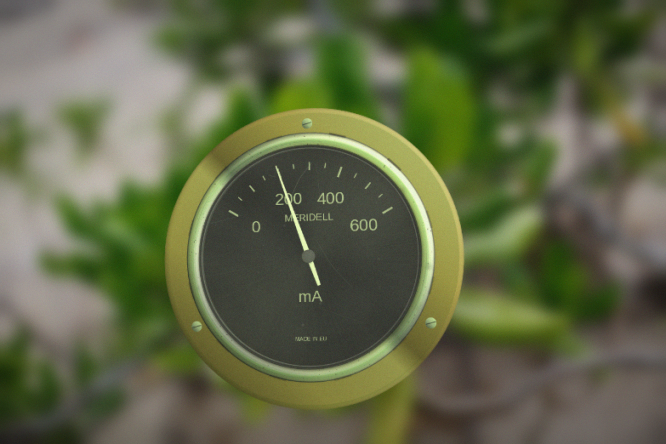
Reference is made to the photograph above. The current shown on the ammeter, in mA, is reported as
200 mA
